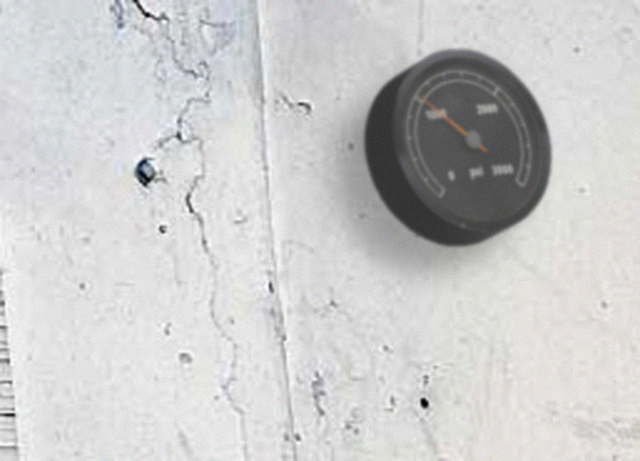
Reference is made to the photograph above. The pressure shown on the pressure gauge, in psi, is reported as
1000 psi
